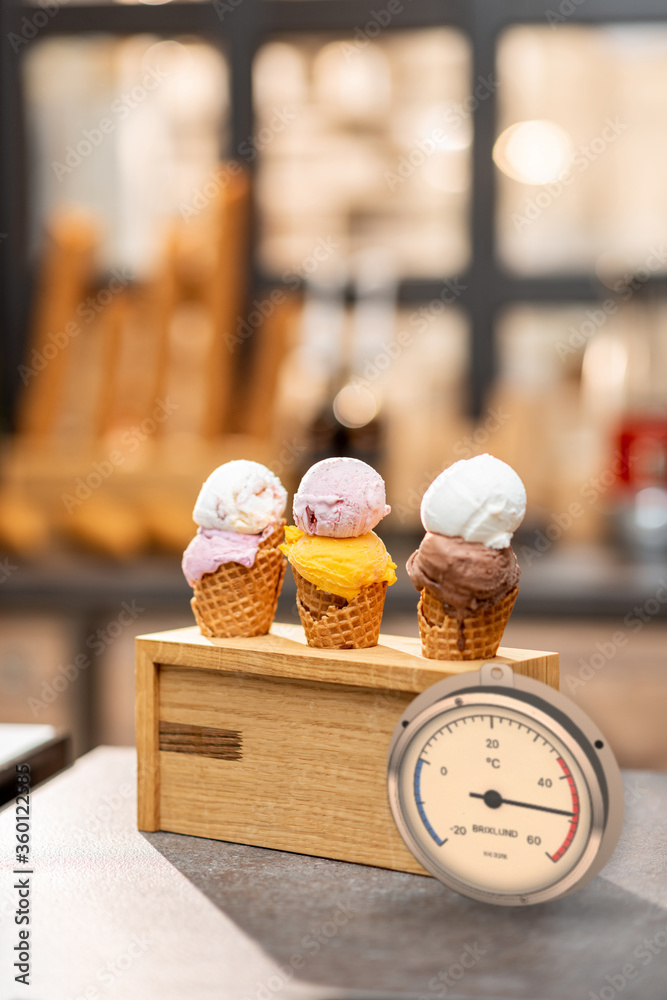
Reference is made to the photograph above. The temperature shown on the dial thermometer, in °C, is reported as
48 °C
